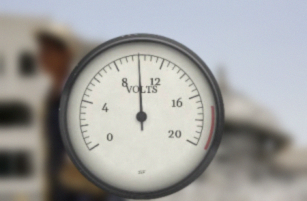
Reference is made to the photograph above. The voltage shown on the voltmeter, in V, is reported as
10 V
